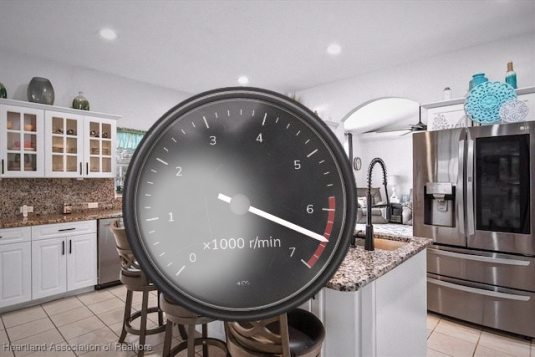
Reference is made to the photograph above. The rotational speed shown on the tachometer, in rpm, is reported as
6500 rpm
